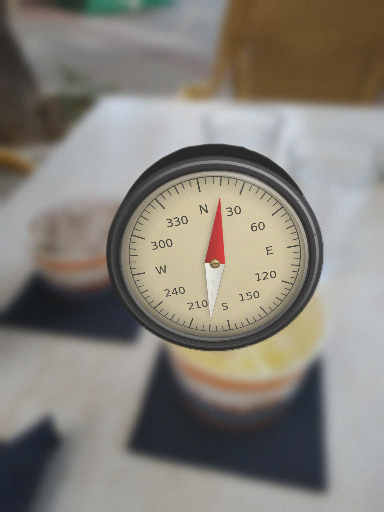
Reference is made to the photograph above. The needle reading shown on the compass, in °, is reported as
15 °
